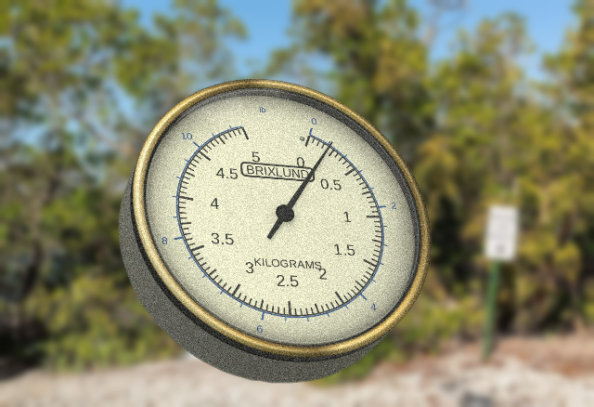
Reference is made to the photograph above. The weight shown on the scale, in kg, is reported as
0.2 kg
